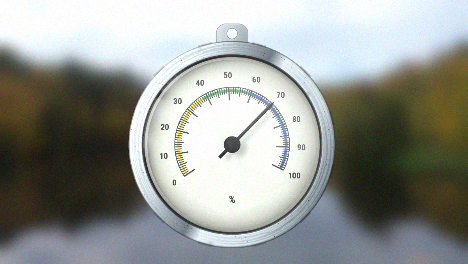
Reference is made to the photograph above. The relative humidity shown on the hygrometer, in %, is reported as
70 %
